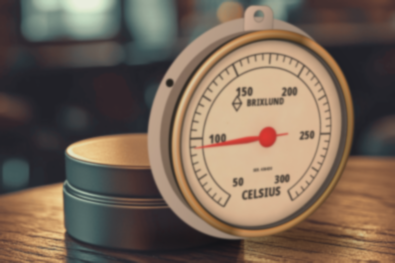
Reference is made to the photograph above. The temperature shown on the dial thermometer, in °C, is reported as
95 °C
